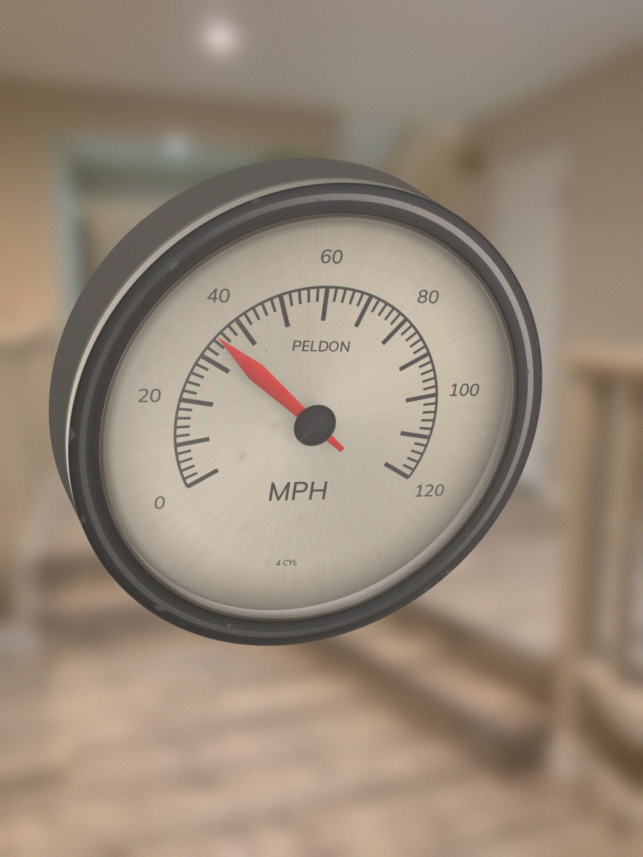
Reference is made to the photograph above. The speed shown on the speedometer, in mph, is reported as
35 mph
